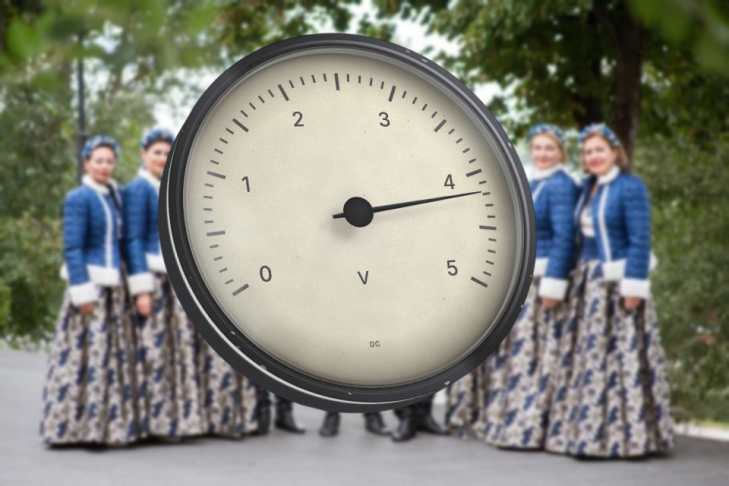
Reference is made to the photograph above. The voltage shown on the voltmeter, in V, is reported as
4.2 V
